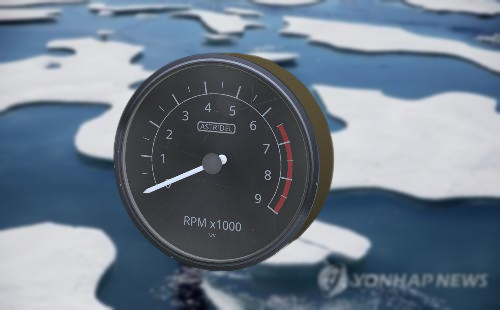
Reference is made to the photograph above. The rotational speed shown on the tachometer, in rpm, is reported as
0 rpm
